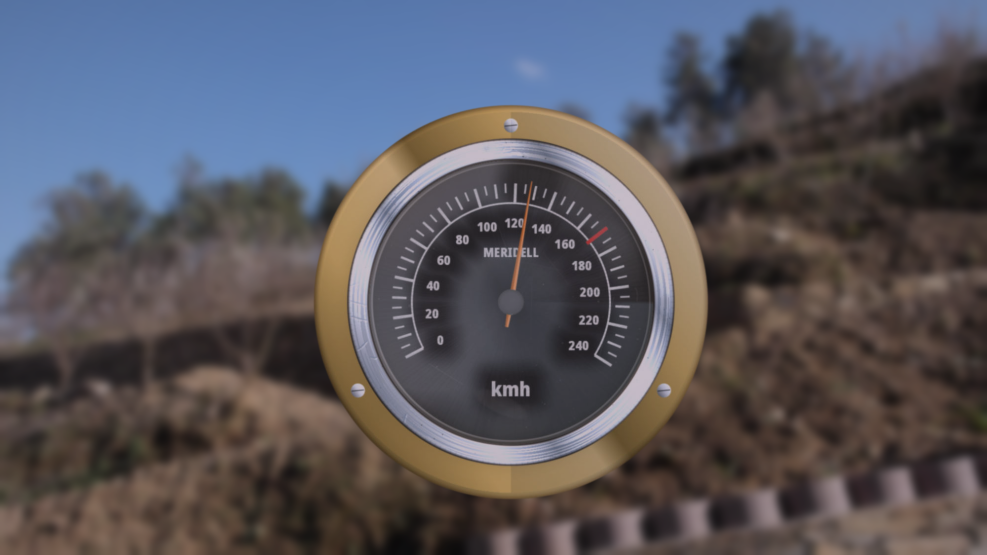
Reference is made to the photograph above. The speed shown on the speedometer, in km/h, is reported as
127.5 km/h
